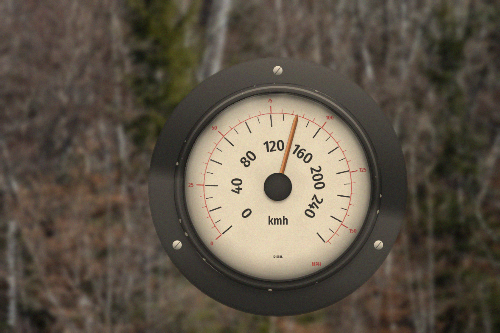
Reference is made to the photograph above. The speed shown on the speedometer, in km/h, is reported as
140 km/h
